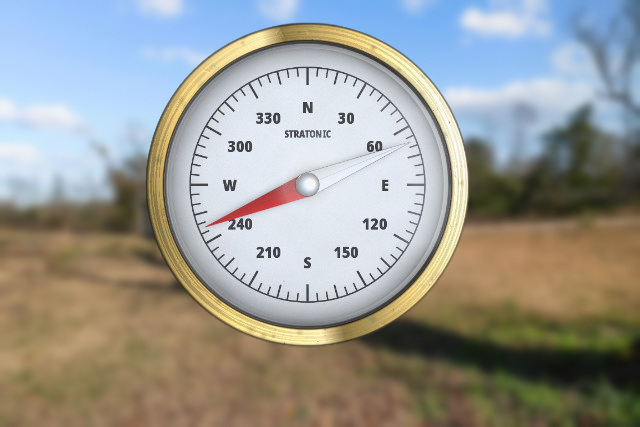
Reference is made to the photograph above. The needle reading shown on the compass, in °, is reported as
247.5 °
